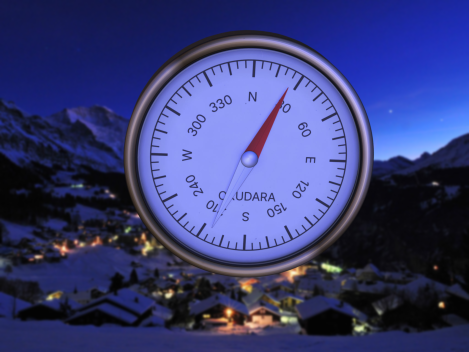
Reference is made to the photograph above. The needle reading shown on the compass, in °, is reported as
25 °
